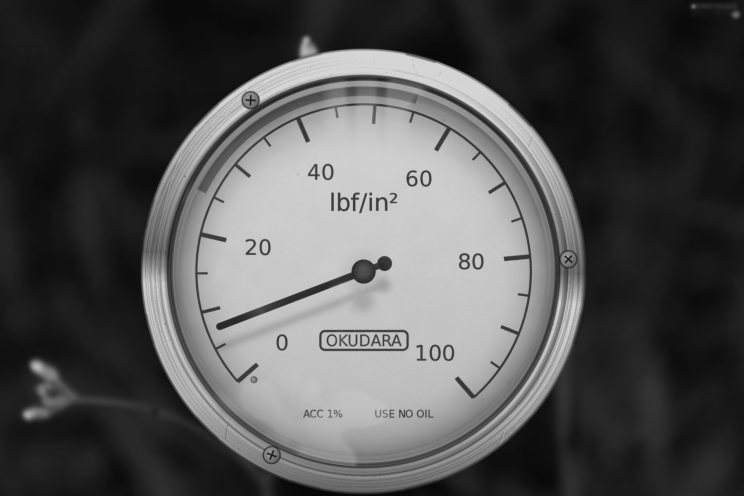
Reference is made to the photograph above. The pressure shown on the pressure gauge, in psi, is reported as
7.5 psi
